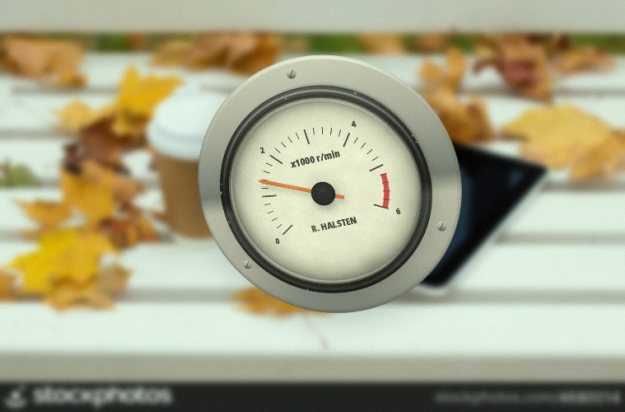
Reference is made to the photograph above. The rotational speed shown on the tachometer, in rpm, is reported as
1400 rpm
